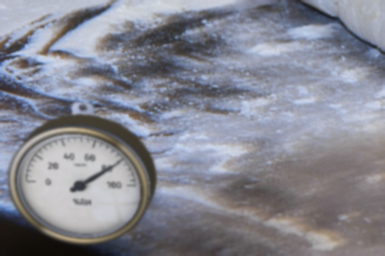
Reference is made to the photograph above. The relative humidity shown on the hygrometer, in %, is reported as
80 %
